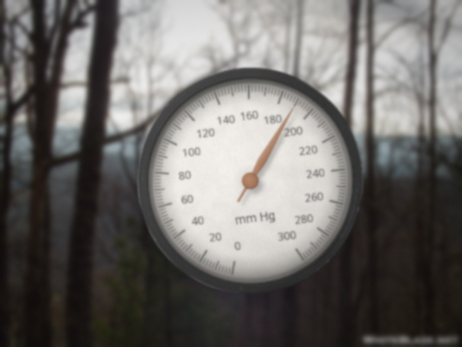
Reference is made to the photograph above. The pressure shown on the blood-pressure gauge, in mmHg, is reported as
190 mmHg
